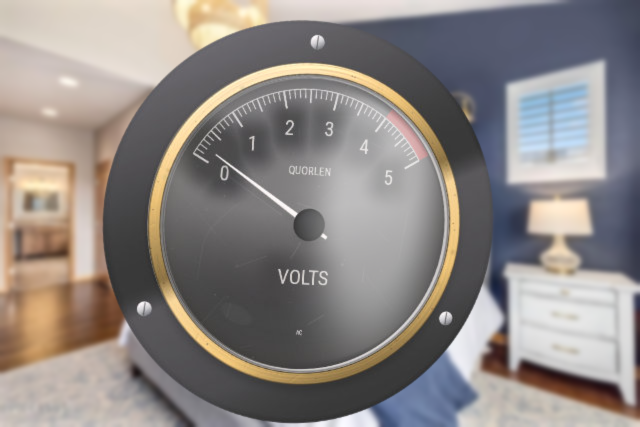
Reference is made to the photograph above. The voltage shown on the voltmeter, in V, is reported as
0.2 V
